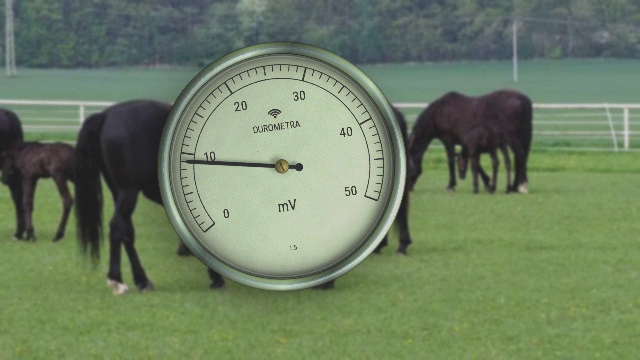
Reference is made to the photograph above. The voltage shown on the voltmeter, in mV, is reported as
9 mV
